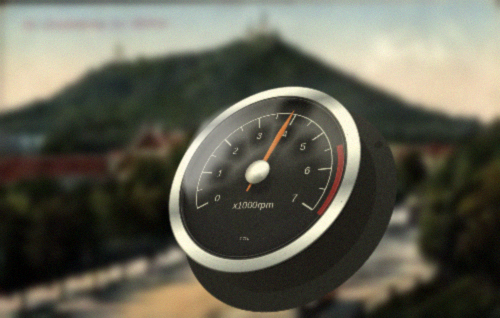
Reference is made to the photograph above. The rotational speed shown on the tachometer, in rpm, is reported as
4000 rpm
